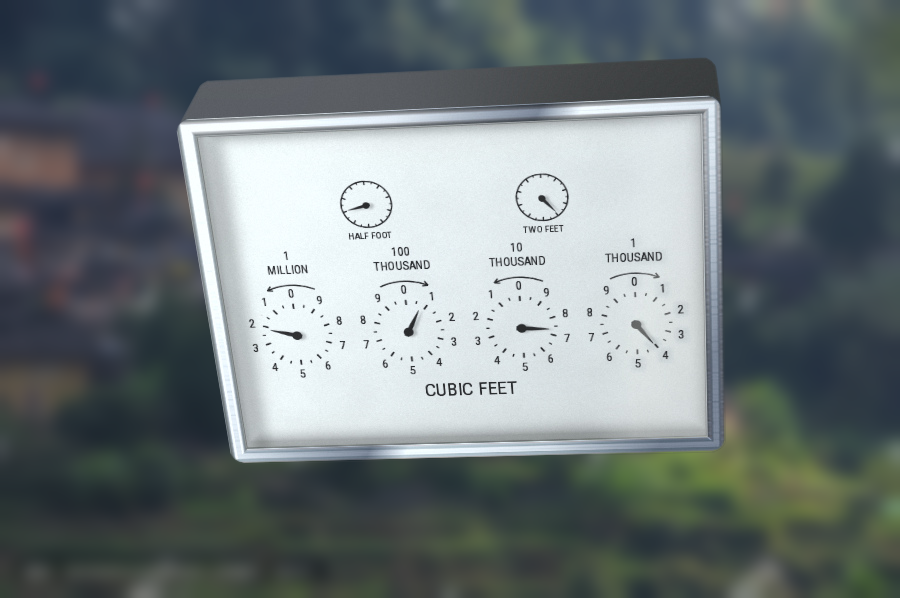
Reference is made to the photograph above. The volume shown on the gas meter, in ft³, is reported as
207400 ft³
